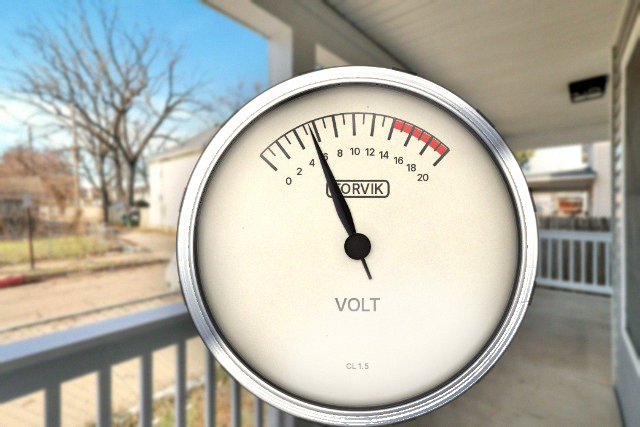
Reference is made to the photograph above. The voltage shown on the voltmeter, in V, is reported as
5.5 V
